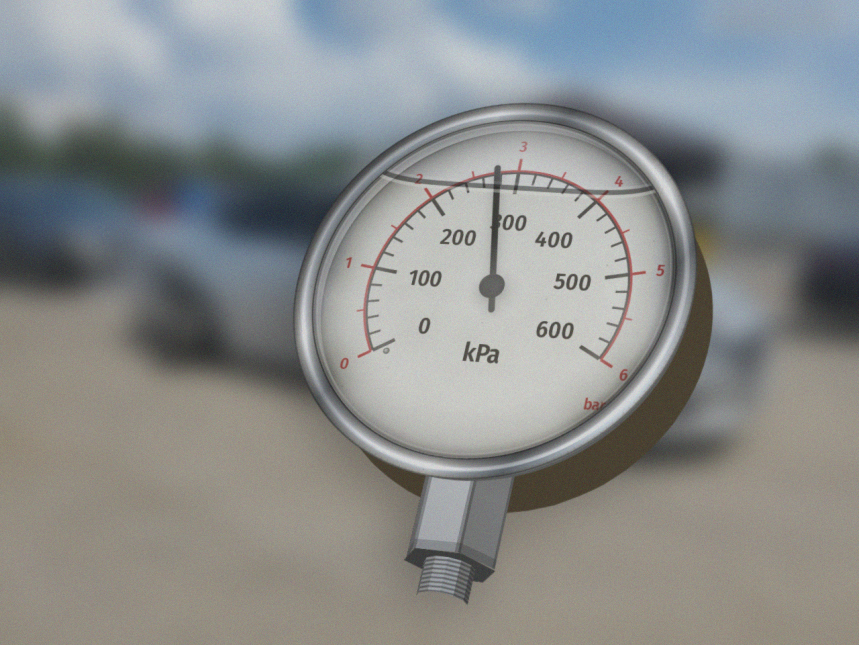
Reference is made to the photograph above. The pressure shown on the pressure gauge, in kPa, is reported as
280 kPa
